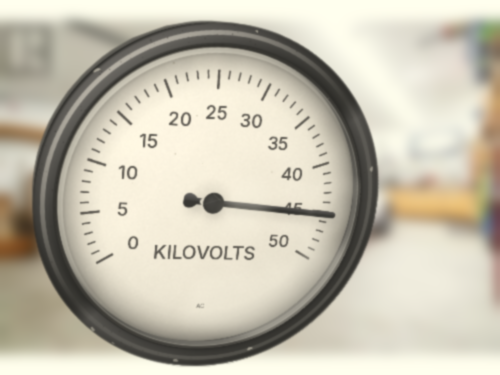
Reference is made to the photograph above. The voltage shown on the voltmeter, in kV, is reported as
45 kV
